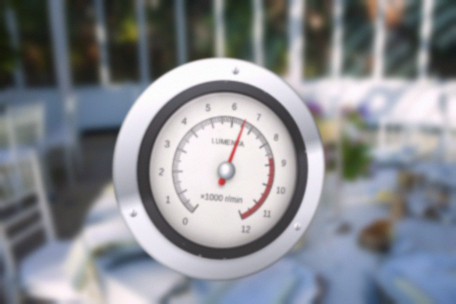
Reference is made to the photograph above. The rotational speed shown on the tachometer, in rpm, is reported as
6500 rpm
